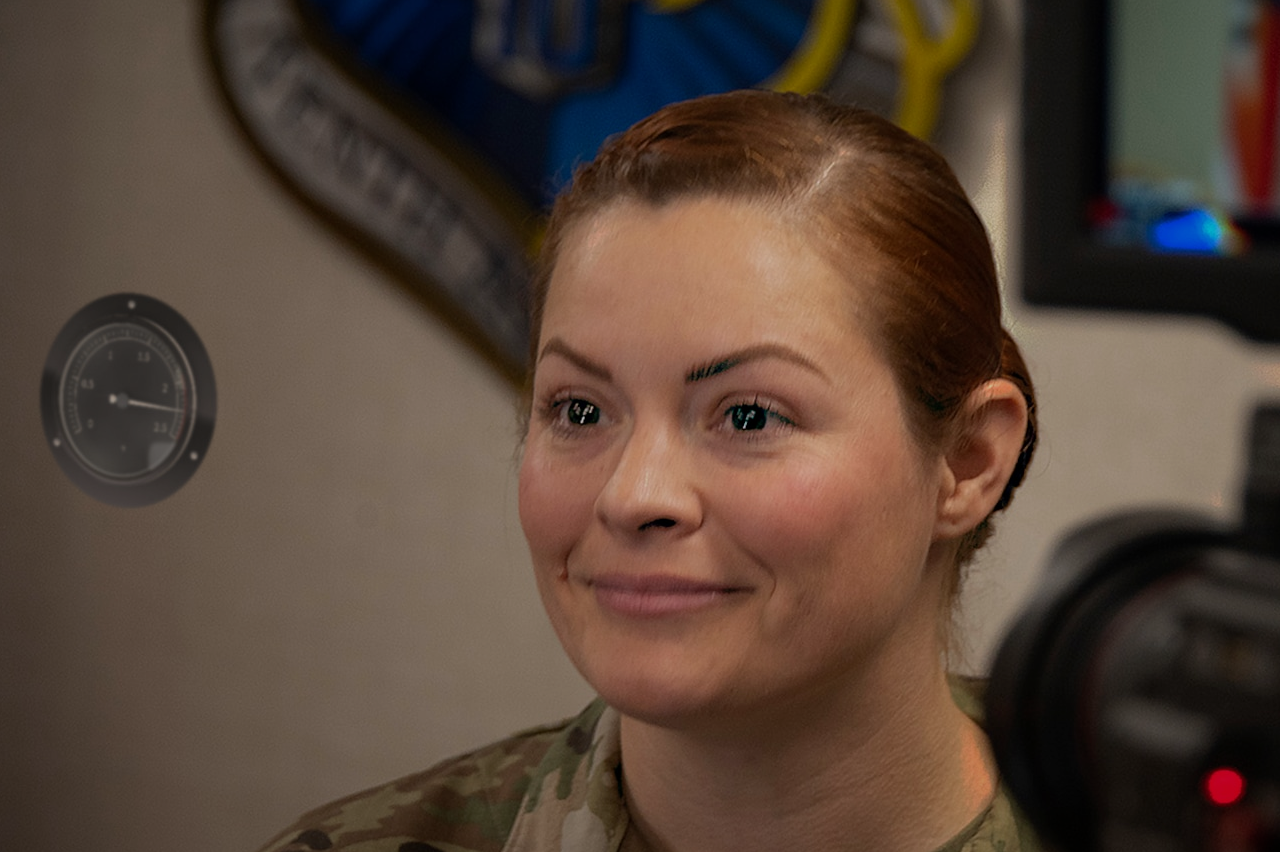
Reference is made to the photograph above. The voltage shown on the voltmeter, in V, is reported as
2.25 V
